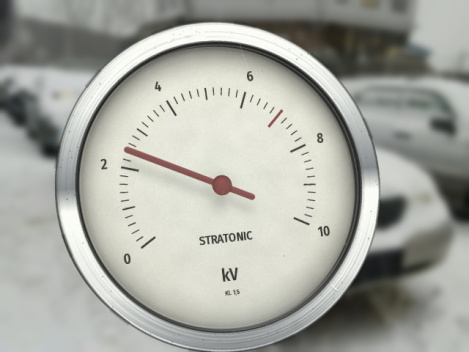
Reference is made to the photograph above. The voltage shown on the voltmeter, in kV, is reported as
2.4 kV
